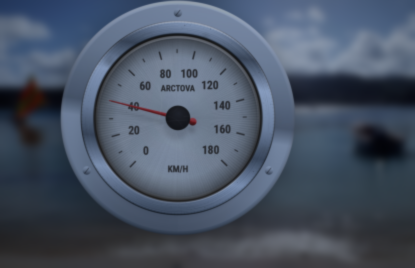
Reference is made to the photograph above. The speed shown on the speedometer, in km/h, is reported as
40 km/h
